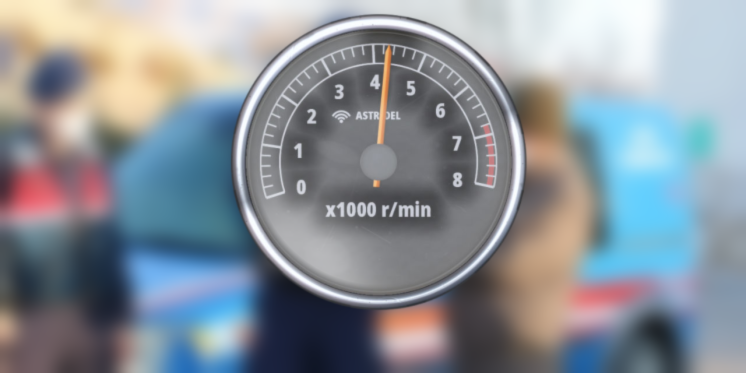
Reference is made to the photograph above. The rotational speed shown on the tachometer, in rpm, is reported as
4300 rpm
